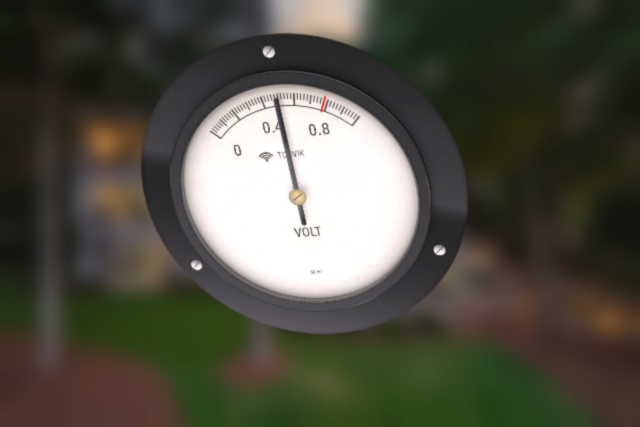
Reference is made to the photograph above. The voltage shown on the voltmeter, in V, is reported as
0.5 V
